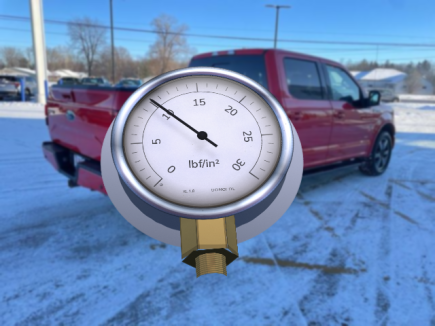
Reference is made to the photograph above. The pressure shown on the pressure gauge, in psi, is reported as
10 psi
